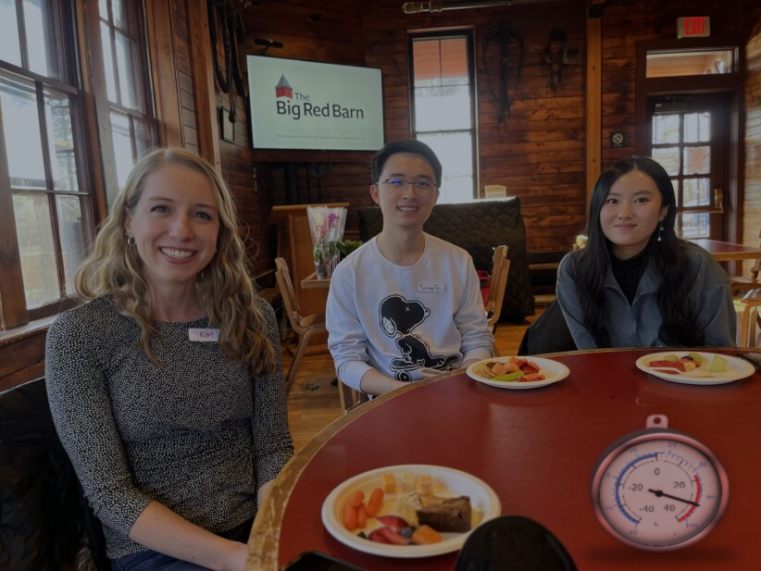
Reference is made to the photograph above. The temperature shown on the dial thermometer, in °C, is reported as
30 °C
